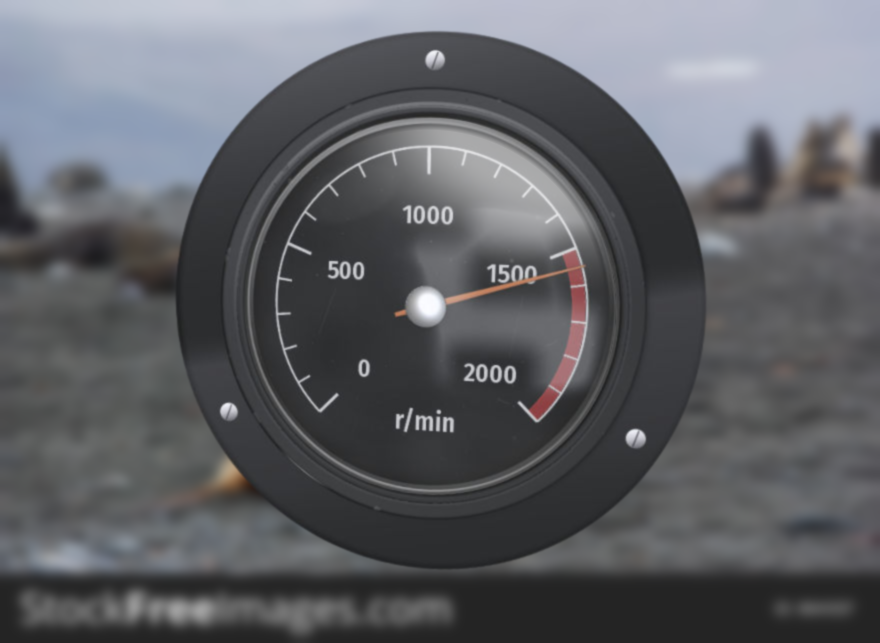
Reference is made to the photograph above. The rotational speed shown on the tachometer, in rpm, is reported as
1550 rpm
